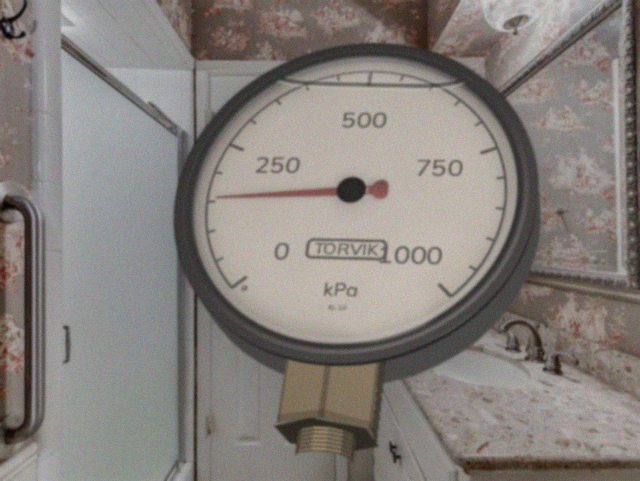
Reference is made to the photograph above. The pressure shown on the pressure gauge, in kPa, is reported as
150 kPa
